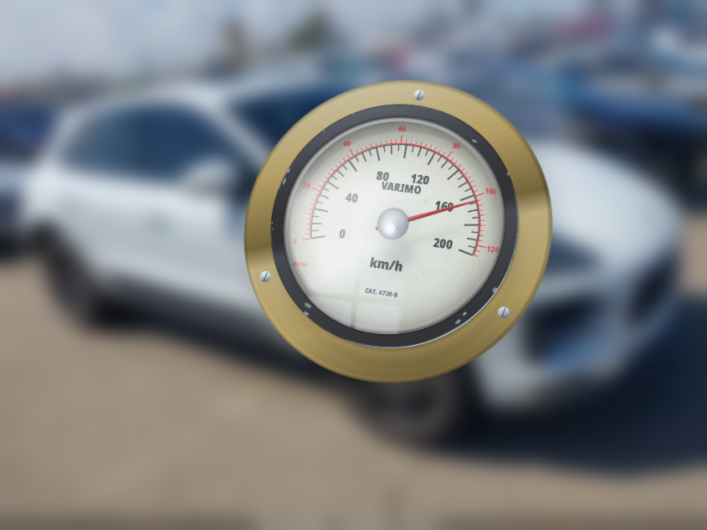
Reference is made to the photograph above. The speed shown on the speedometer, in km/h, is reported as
165 km/h
